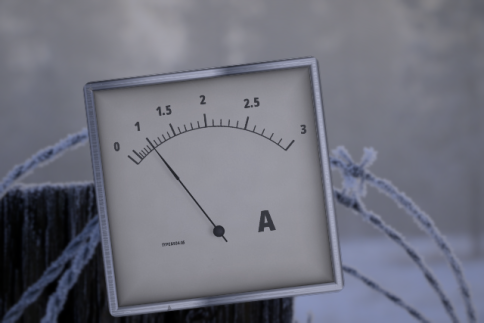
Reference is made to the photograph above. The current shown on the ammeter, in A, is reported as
1 A
